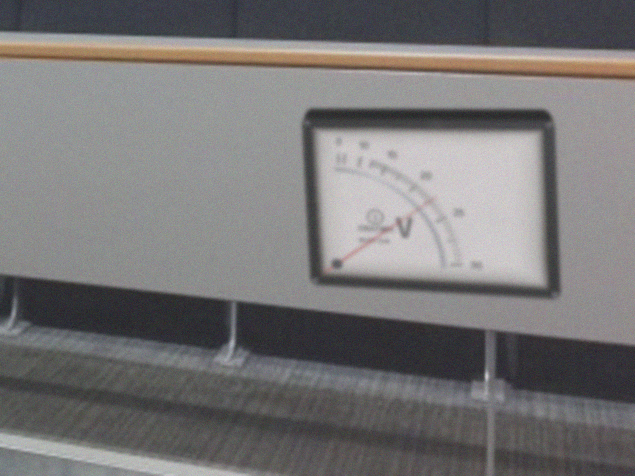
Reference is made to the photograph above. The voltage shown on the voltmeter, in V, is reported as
22.5 V
